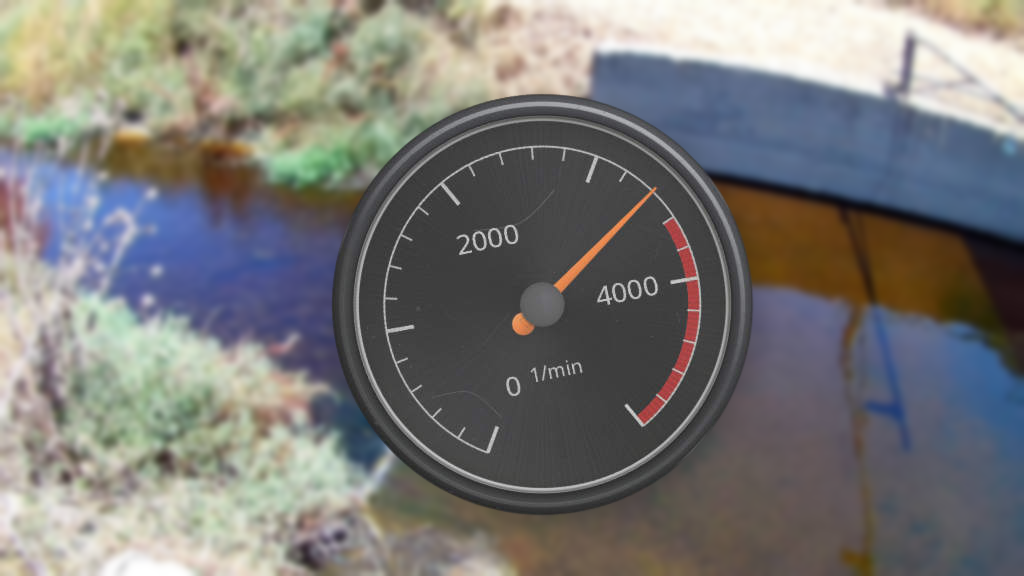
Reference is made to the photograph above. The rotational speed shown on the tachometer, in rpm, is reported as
3400 rpm
